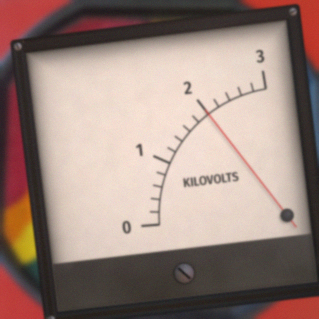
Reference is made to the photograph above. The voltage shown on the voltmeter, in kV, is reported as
2 kV
